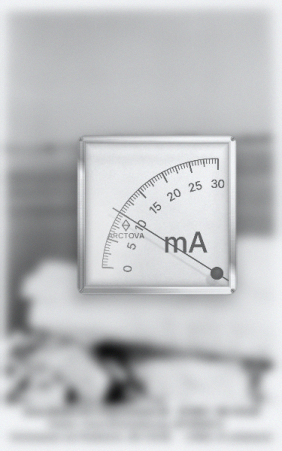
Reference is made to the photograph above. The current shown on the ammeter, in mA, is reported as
10 mA
